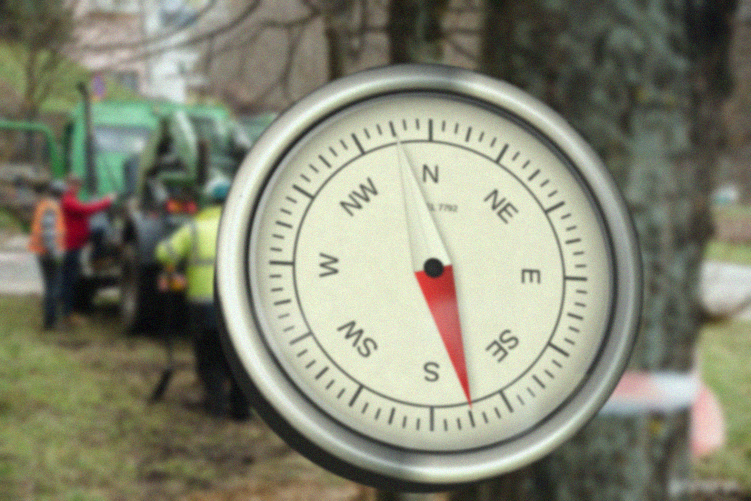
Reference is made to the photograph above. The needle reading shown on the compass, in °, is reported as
165 °
